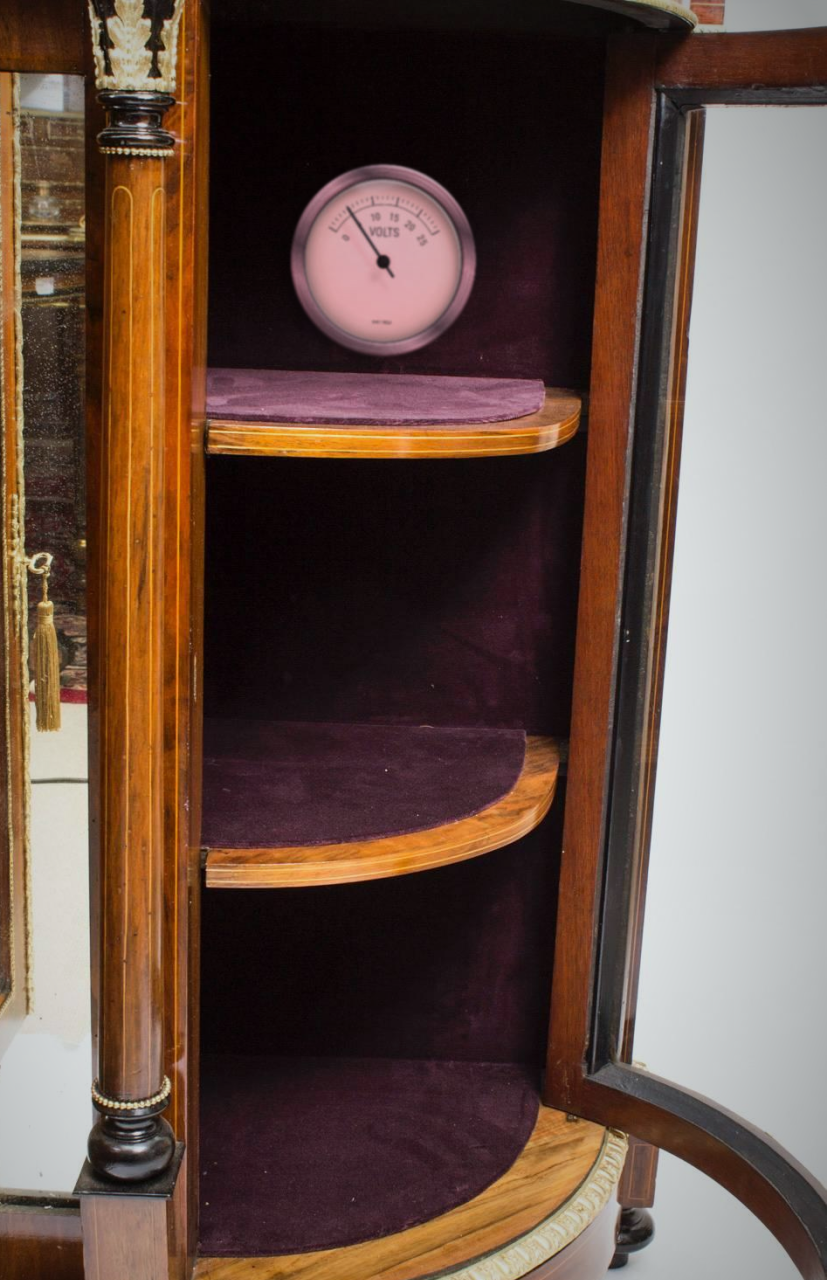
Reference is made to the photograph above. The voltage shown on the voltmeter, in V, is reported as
5 V
